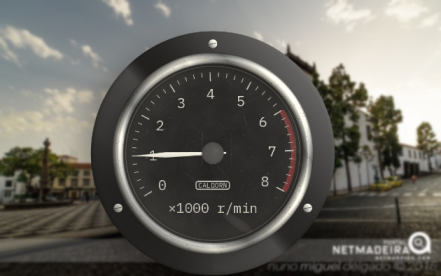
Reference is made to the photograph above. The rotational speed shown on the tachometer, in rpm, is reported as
1000 rpm
